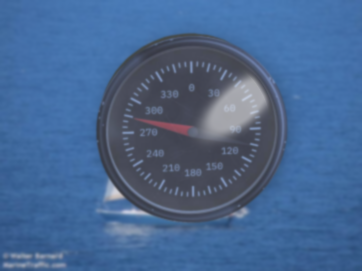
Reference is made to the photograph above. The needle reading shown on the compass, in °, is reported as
285 °
